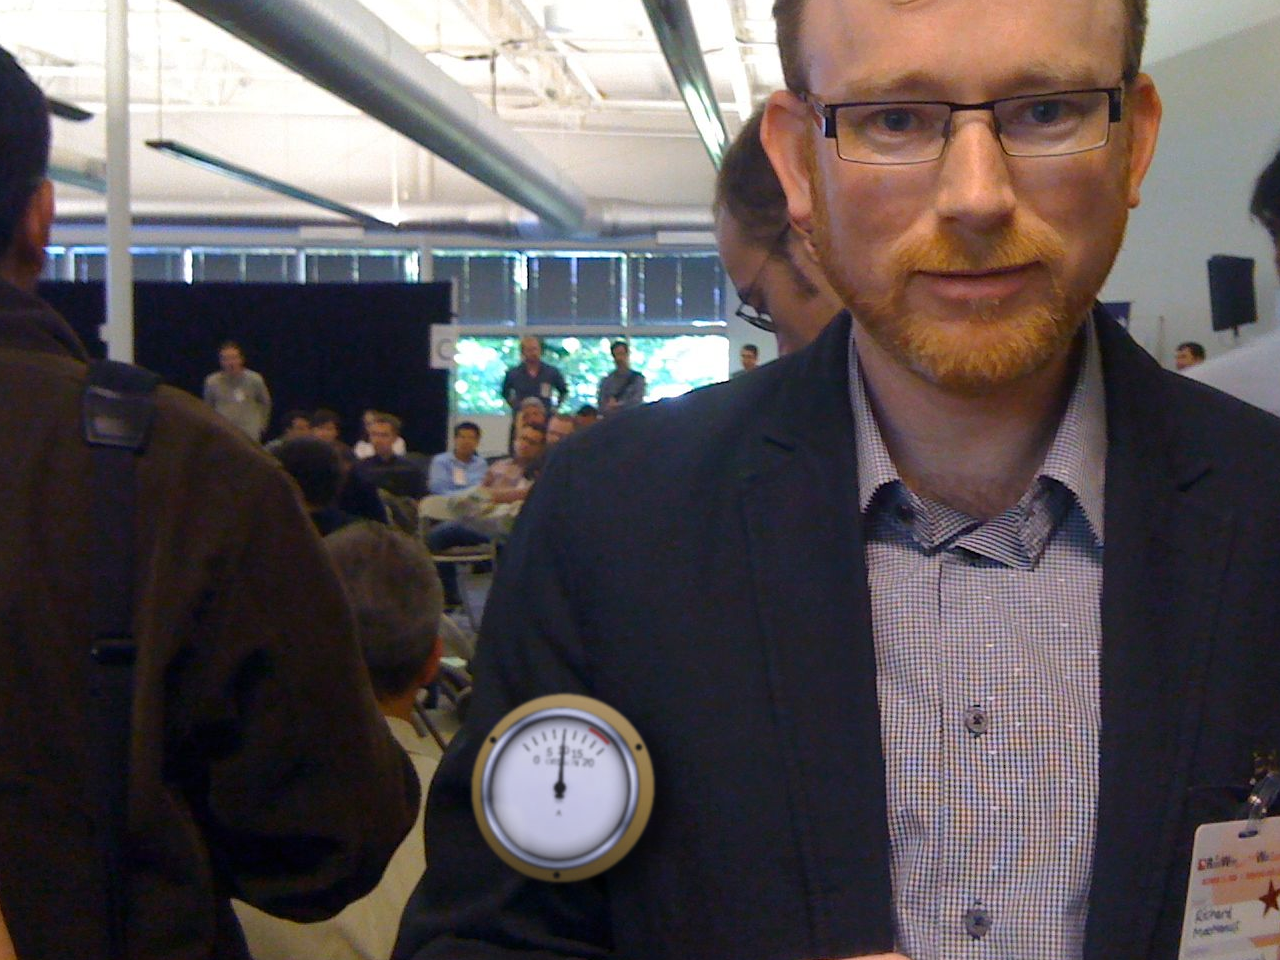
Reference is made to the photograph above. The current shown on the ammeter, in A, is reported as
10 A
